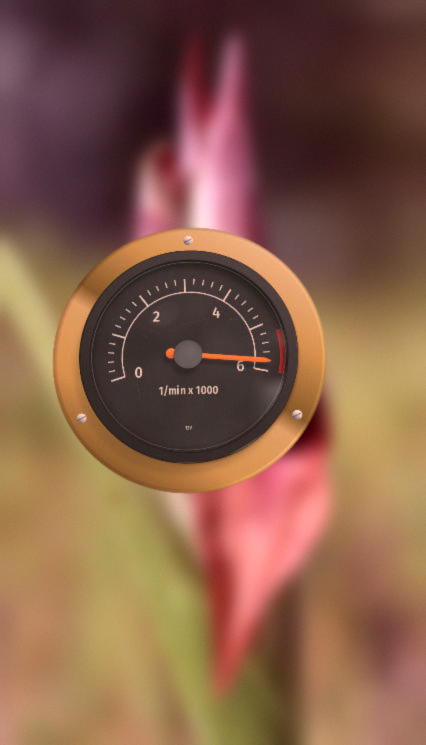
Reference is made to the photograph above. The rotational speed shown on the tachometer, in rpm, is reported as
5800 rpm
